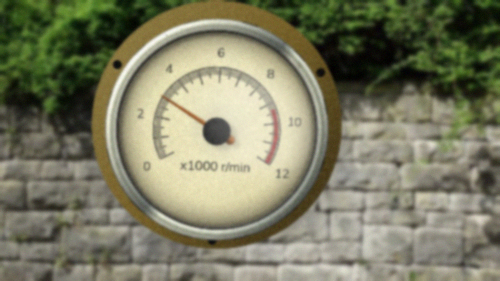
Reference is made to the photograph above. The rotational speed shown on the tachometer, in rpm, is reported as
3000 rpm
